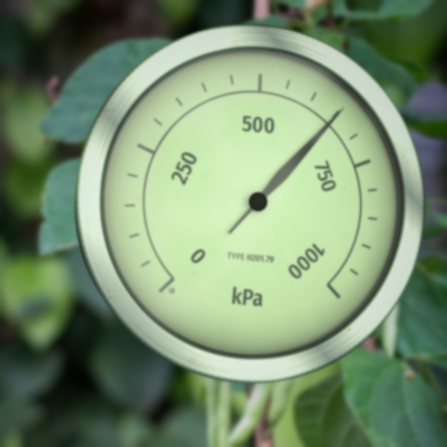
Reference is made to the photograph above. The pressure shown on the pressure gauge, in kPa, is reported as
650 kPa
